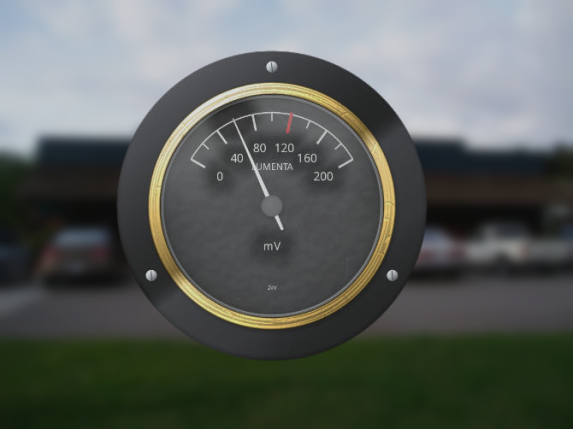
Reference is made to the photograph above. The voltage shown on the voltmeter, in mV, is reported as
60 mV
